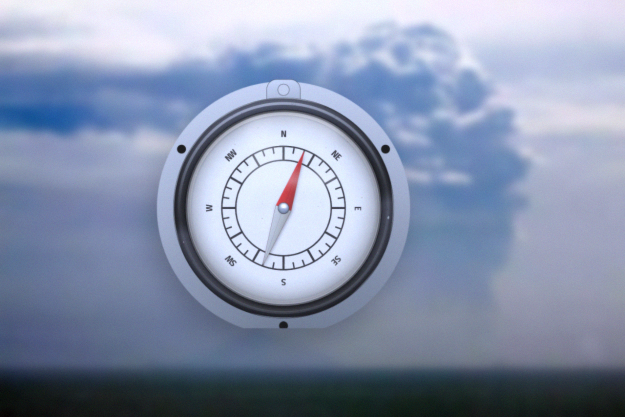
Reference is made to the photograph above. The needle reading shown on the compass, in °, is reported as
20 °
